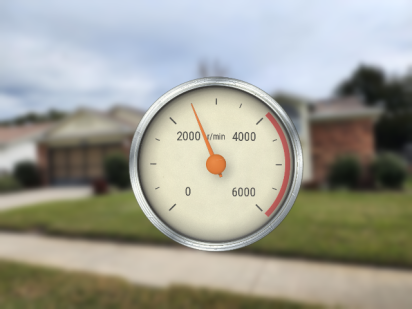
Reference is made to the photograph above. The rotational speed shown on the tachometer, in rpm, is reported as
2500 rpm
